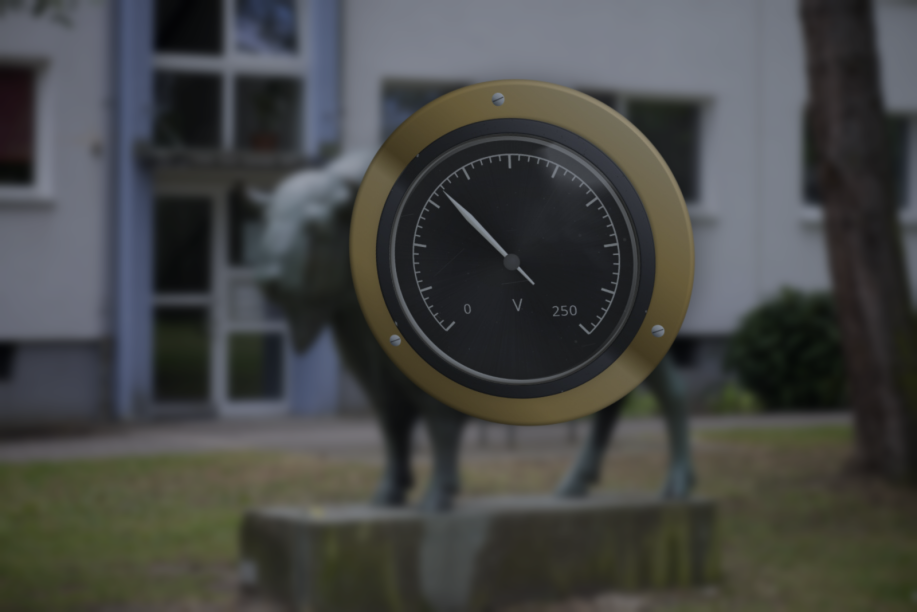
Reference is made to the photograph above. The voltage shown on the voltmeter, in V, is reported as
85 V
